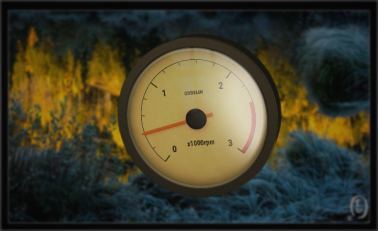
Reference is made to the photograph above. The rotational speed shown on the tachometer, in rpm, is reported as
400 rpm
